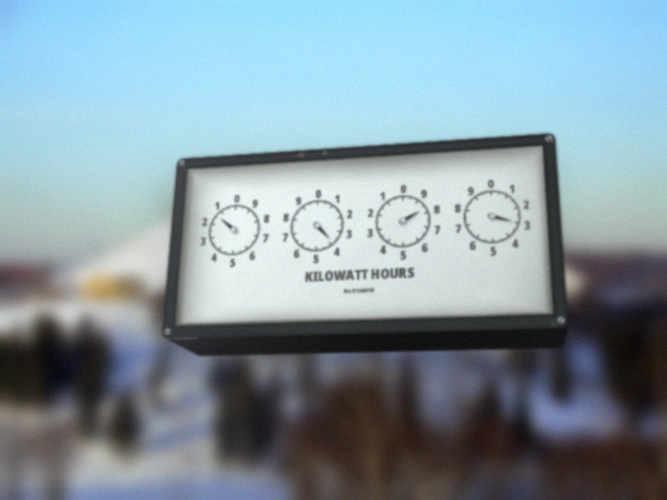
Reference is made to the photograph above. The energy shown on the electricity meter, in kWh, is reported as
1383 kWh
